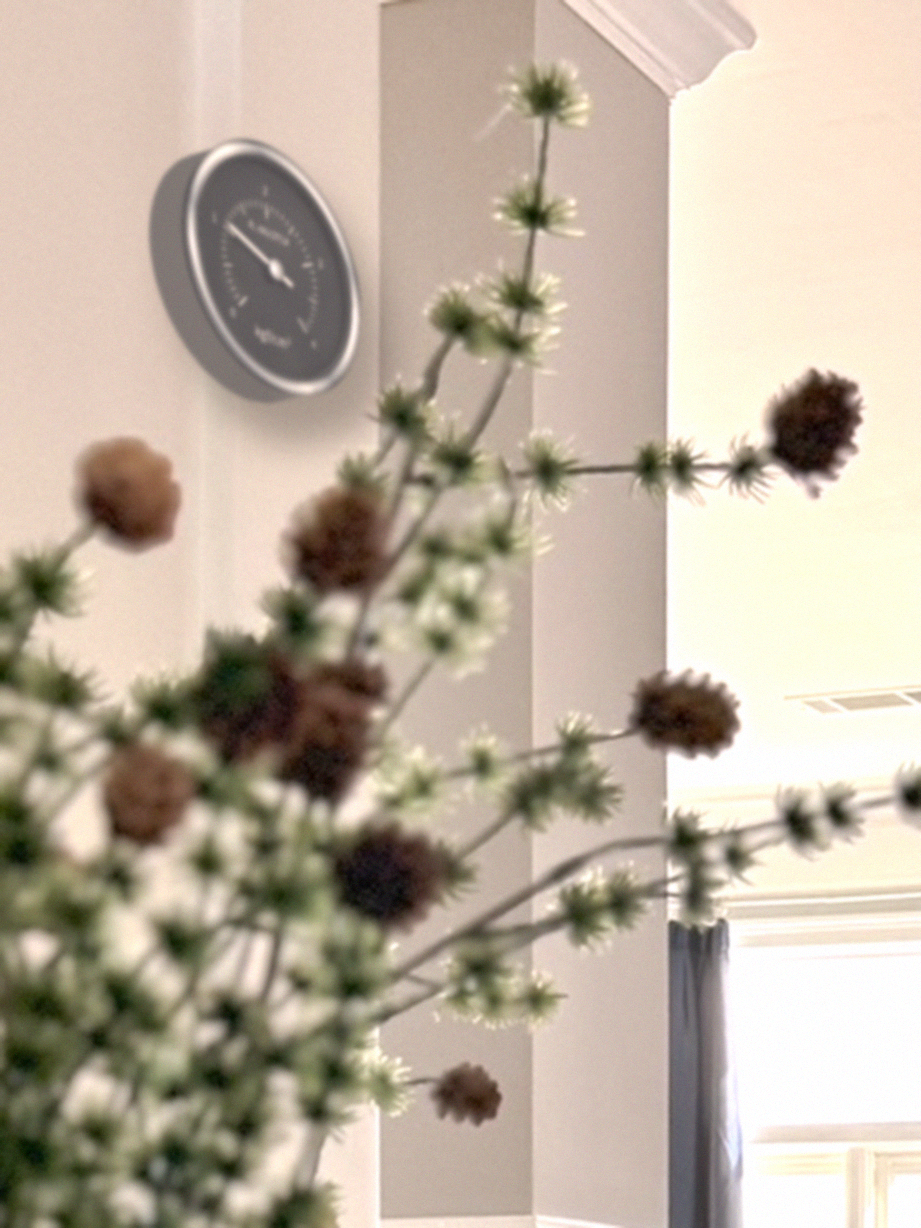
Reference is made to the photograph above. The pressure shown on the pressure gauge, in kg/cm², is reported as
1 kg/cm²
